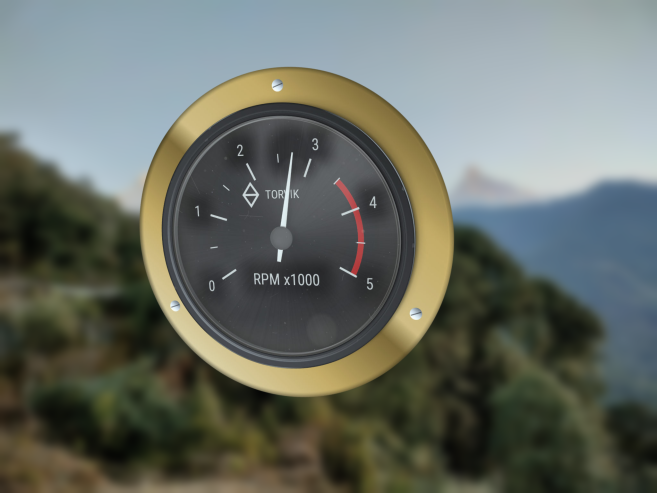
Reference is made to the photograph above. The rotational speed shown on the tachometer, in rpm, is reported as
2750 rpm
